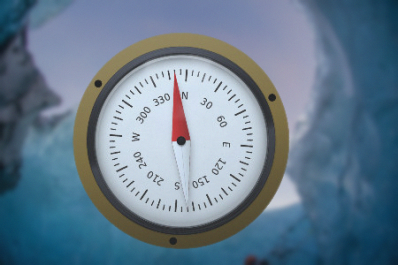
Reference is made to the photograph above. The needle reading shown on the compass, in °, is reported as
350 °
